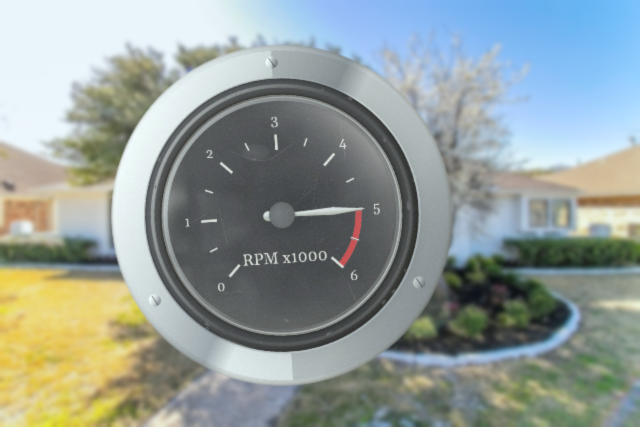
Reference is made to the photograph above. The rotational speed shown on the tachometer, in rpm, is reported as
5000 rpm
